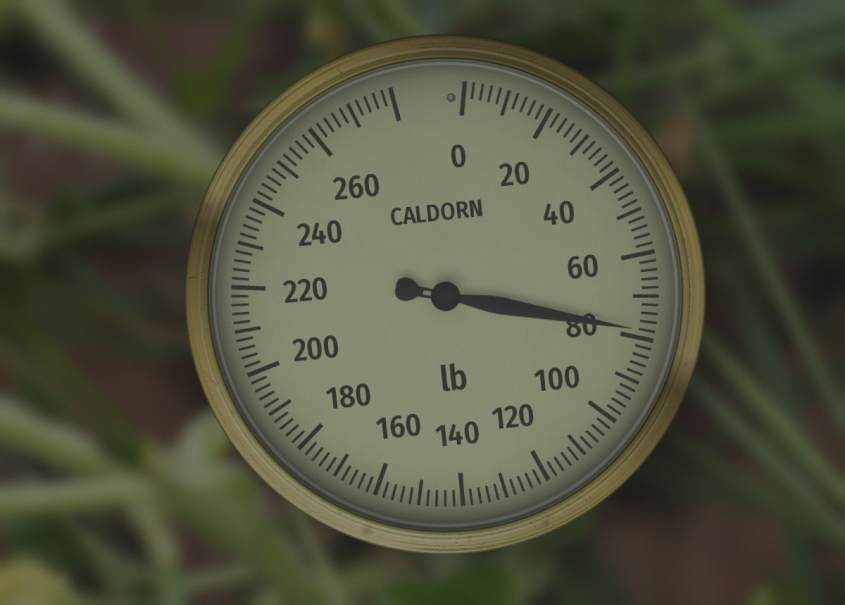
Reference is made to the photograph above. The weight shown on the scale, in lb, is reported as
78 lb
